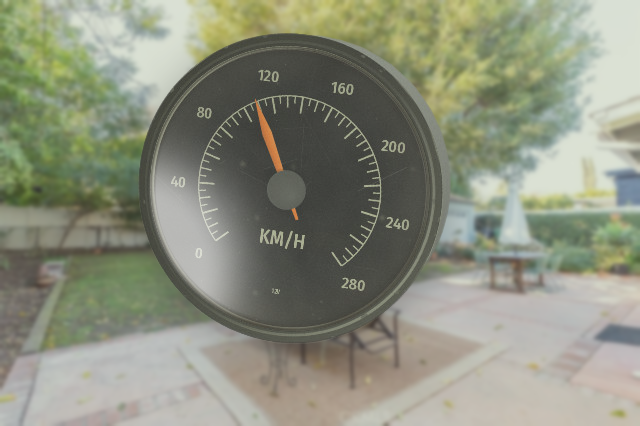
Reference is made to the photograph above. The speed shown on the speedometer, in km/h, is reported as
110 km/h
